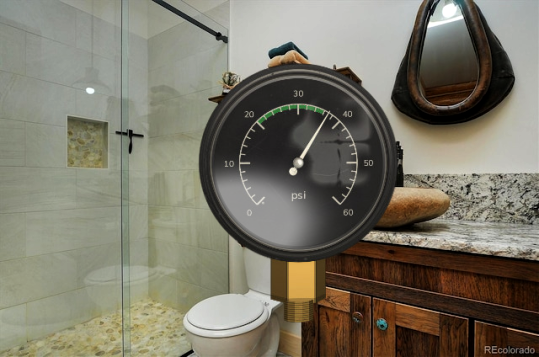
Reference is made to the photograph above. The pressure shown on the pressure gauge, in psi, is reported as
37 psi
